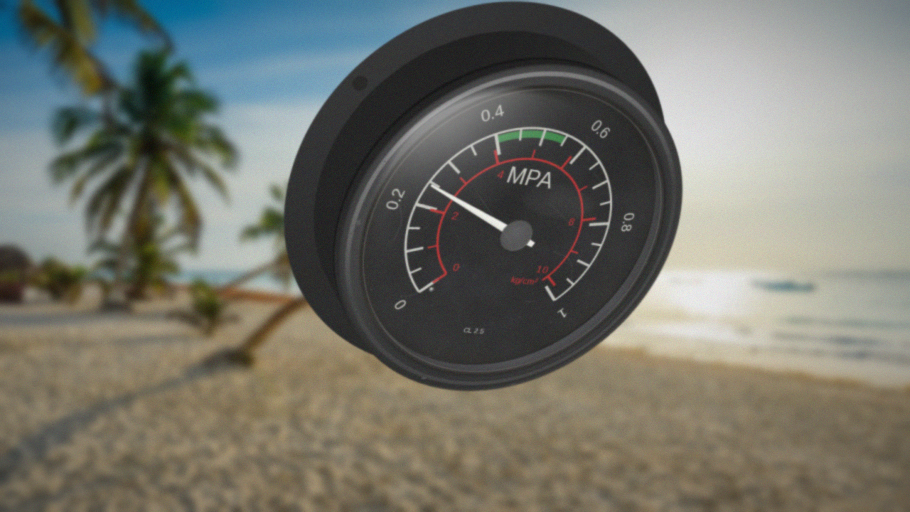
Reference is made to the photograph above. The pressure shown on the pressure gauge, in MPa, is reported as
0.25 MPa
